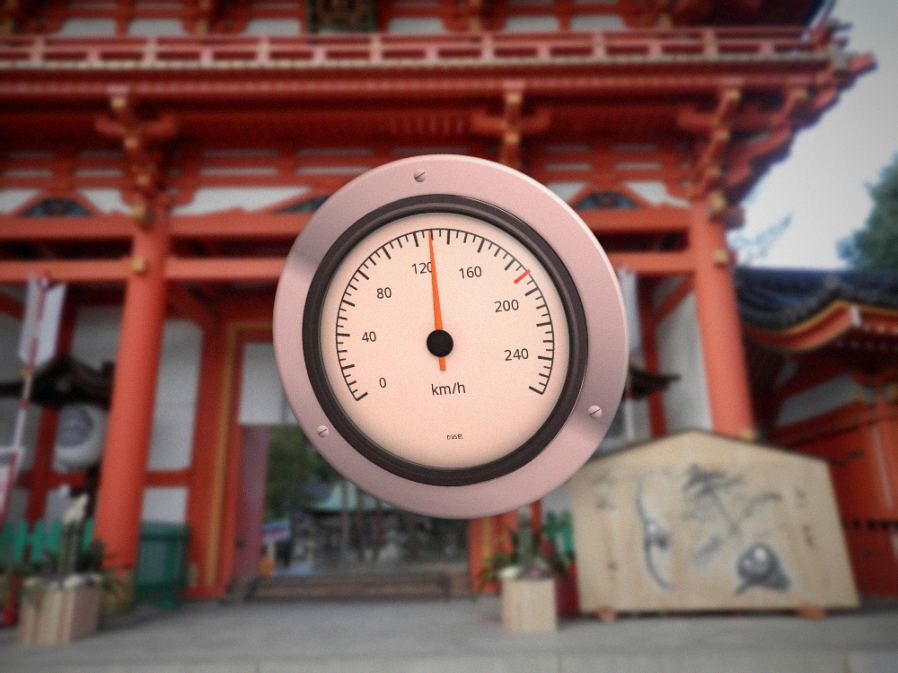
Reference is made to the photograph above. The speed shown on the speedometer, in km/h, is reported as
130 km/h
